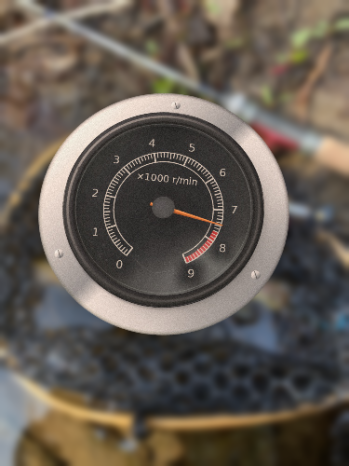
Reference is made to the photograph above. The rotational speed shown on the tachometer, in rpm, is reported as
7500 rpm
